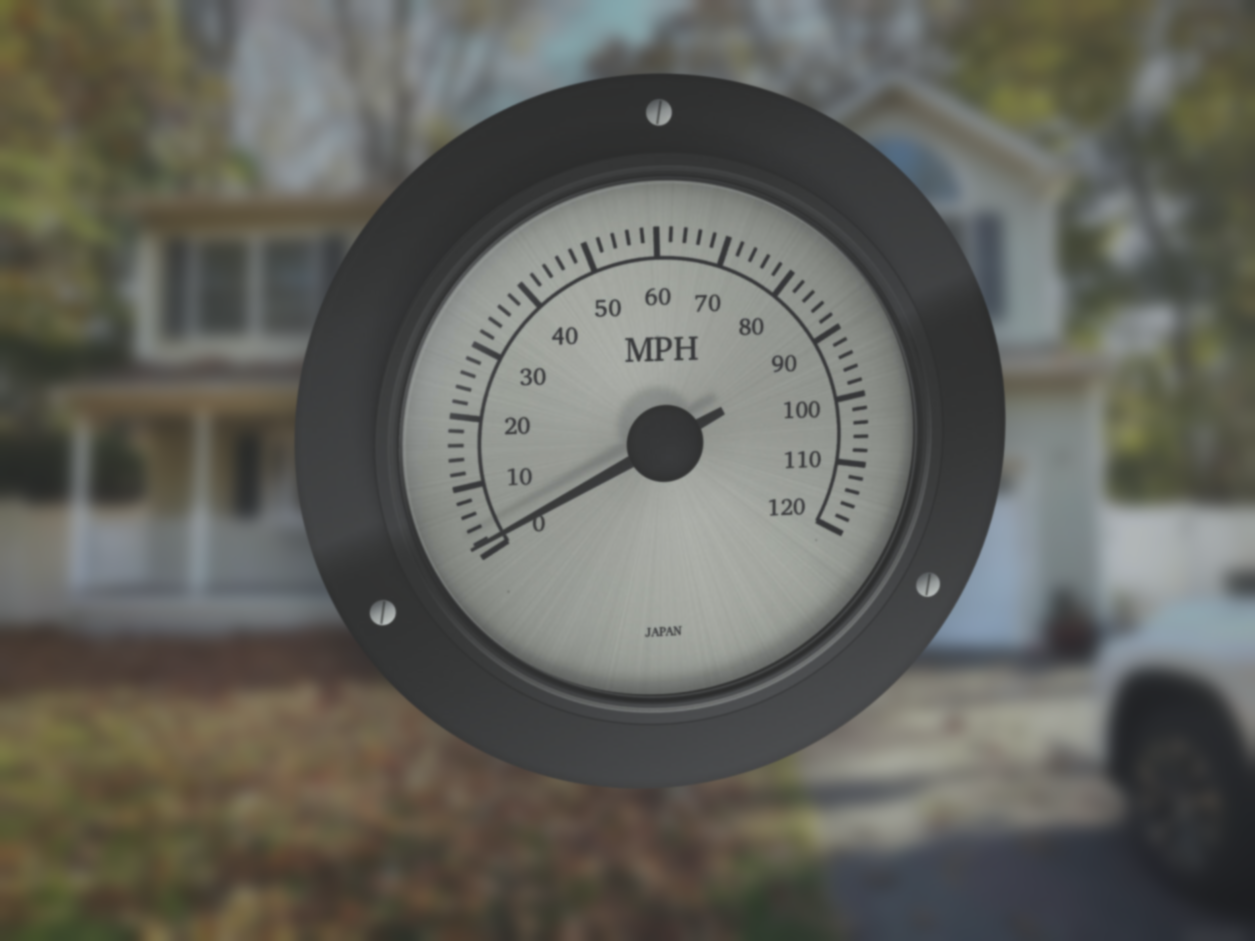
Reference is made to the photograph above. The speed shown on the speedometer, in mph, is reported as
2 mph
